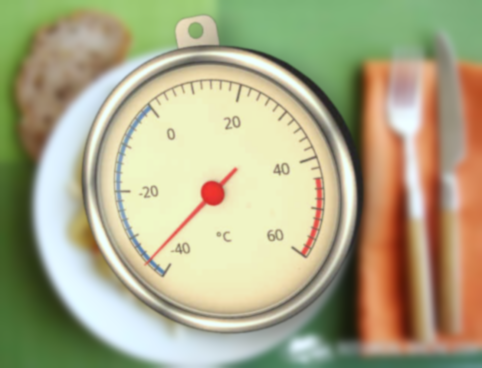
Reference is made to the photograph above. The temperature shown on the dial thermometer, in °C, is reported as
-36 °C
